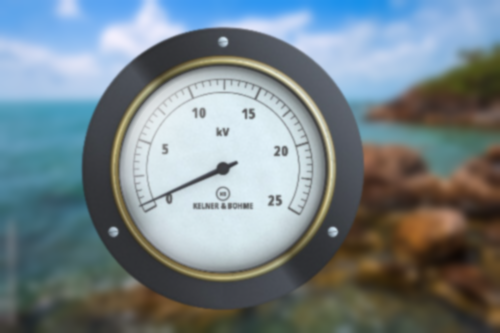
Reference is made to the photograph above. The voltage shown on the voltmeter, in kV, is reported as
0.5 kV
